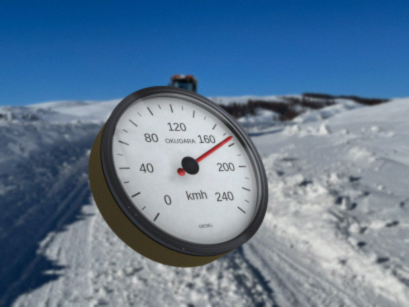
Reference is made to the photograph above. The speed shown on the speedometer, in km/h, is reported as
175 km/h
